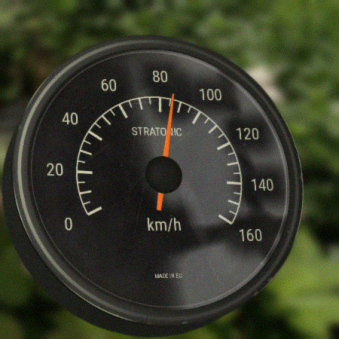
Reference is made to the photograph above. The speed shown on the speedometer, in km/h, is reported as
85 km/h
